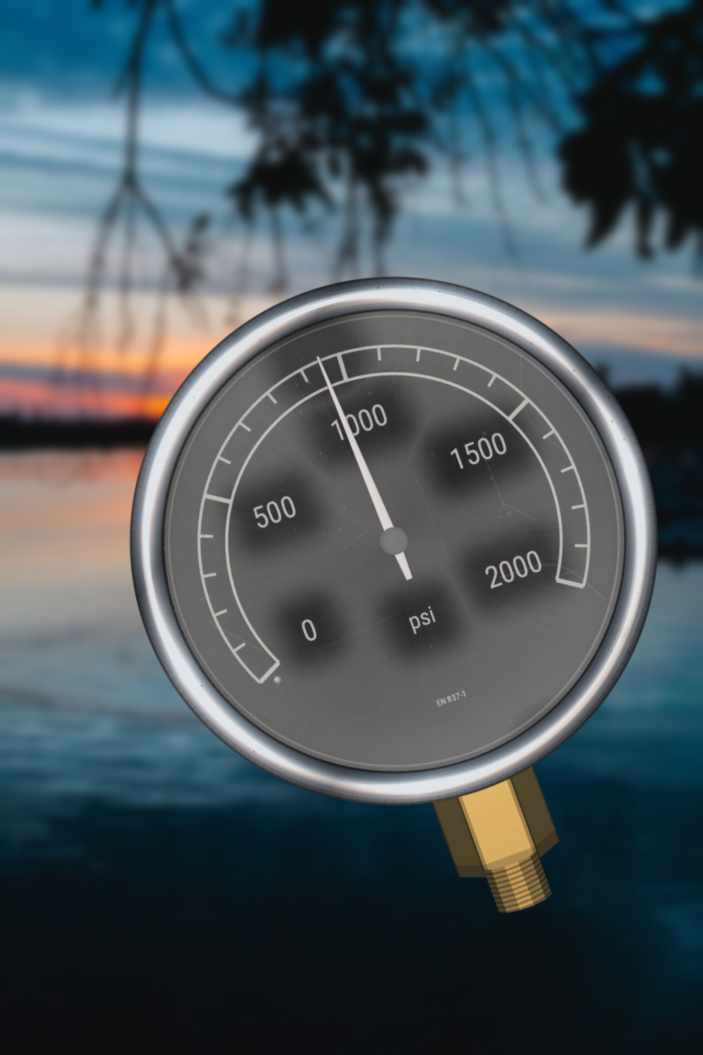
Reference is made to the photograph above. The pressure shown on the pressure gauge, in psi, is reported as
950 psi
